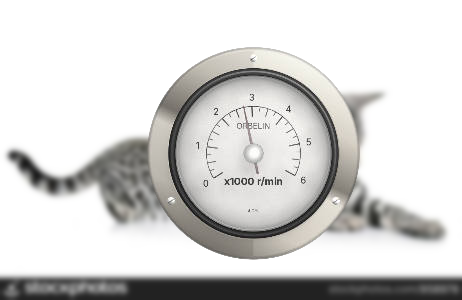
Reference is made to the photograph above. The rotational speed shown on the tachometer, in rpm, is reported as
2750 rpm
